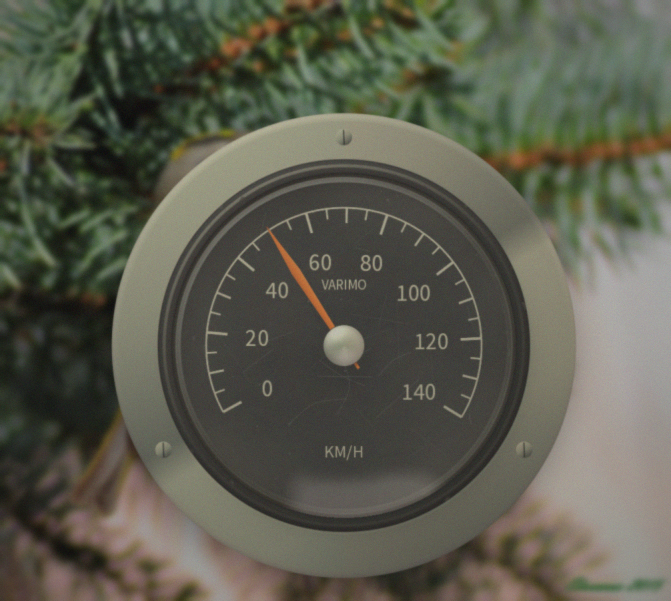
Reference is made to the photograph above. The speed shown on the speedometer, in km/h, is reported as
50 km/h
